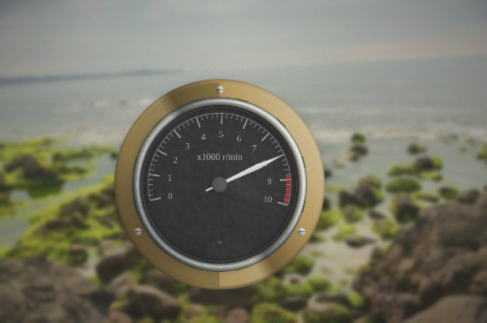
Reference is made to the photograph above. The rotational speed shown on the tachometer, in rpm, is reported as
8000 rpm
